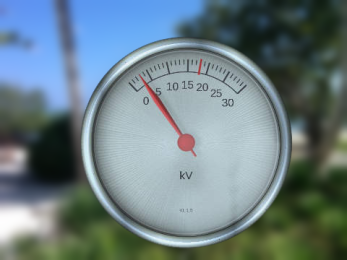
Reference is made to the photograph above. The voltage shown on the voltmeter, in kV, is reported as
3 kV
